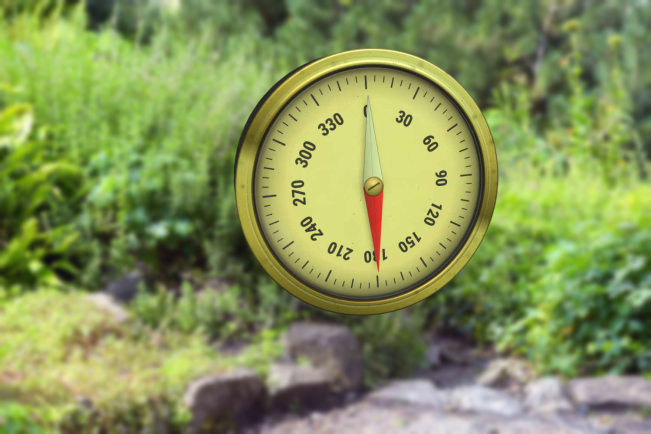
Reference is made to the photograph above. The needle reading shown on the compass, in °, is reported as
180 °
